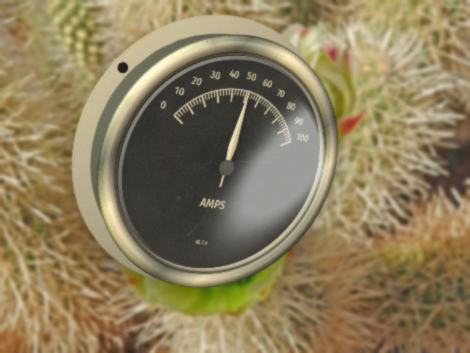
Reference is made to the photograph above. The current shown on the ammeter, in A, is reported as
50 A
